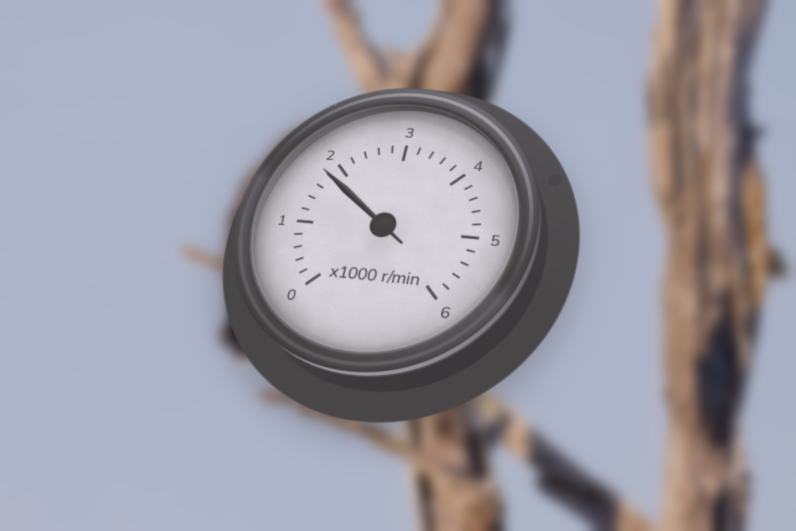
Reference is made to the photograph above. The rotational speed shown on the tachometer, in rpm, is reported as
1800 rpm
